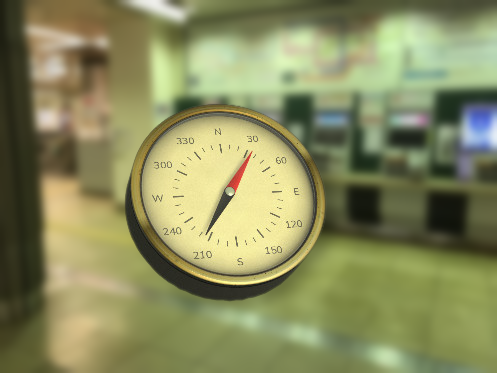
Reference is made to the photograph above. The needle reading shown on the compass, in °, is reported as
35 °
